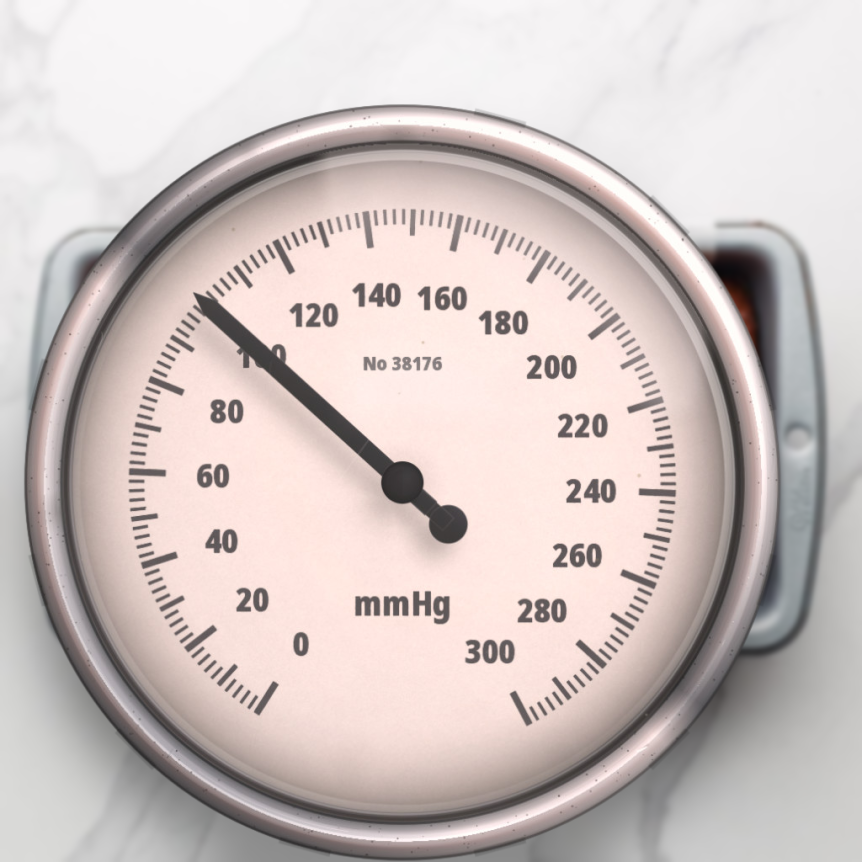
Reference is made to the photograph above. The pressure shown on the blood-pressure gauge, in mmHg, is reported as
100 mmHg
